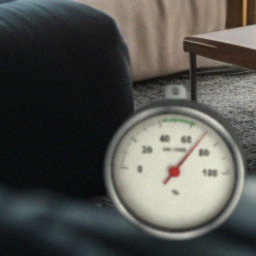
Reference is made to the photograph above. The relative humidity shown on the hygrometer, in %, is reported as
70 %
